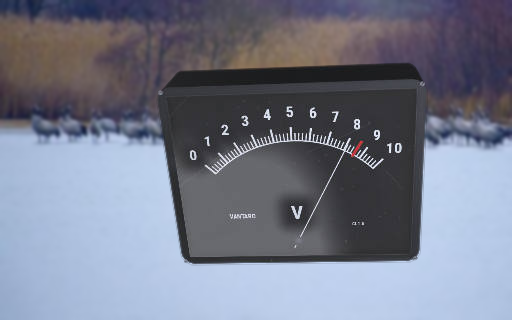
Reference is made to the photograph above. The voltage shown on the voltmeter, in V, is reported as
8 V
